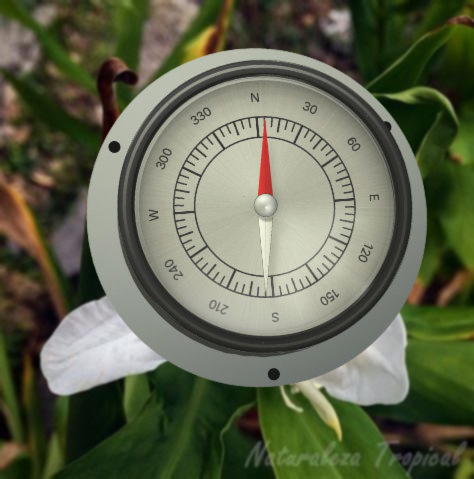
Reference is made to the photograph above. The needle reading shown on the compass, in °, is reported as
5 °
